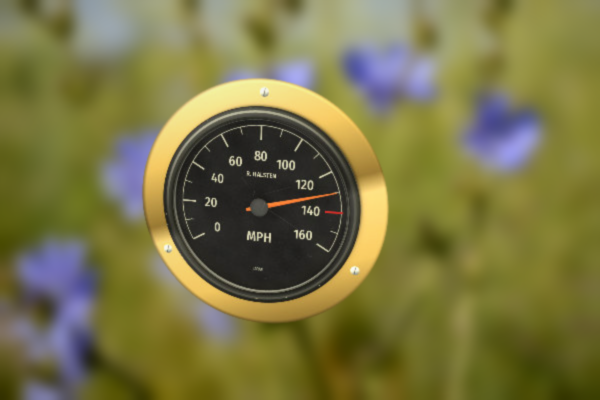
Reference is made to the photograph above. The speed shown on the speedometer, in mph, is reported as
130 mph
